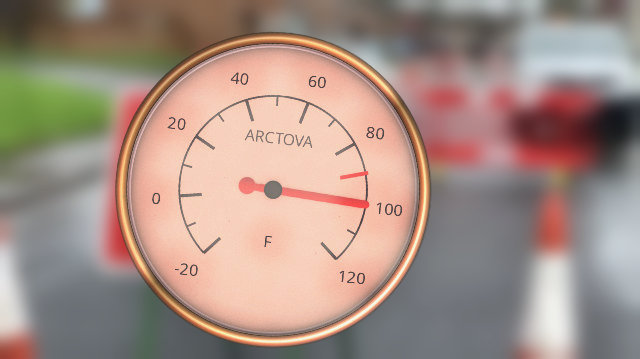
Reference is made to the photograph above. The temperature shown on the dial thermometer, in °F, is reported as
100 °F
